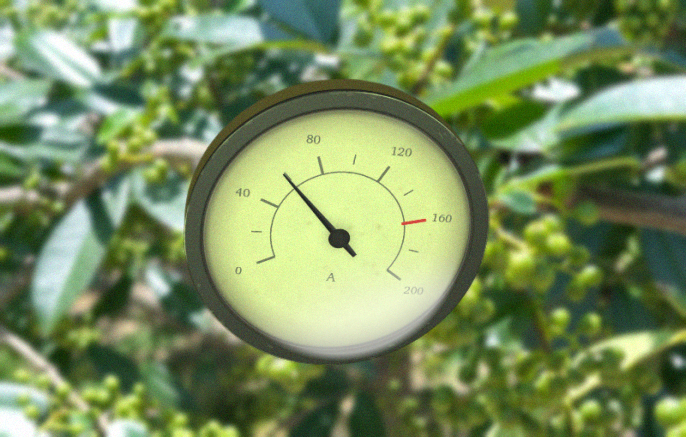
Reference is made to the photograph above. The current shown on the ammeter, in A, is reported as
60 A
